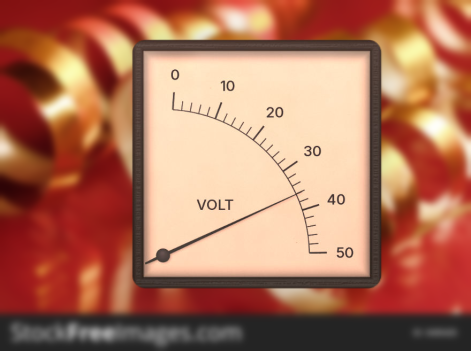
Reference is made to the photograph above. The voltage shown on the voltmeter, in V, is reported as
36 V
